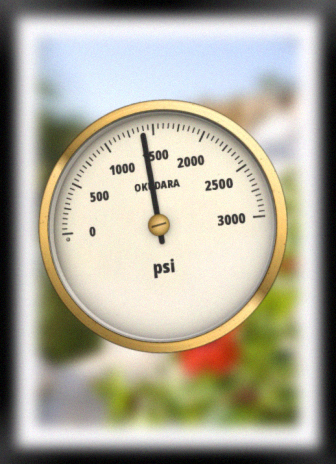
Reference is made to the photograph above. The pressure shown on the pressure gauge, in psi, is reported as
1400 psi
